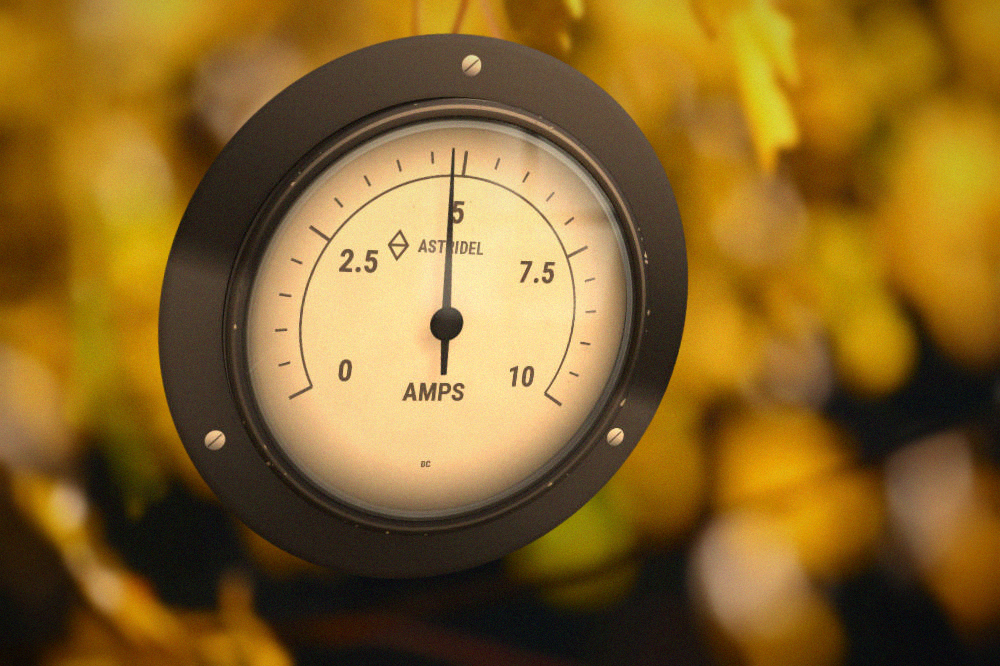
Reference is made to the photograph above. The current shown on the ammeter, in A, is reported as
4.75 A
